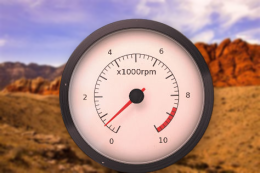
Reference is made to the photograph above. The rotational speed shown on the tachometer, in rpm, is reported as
600 rpm
